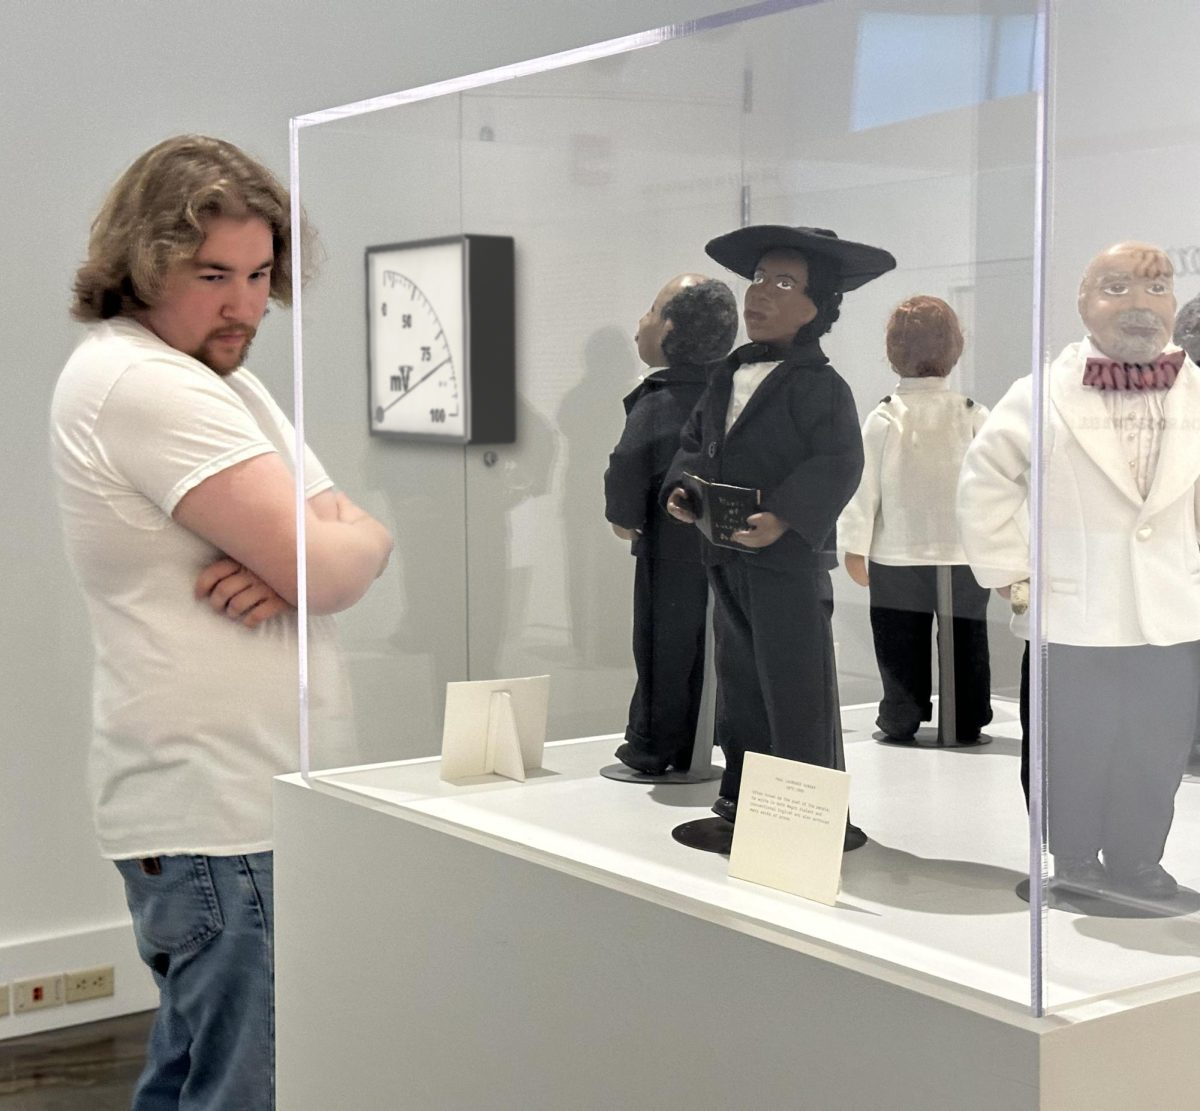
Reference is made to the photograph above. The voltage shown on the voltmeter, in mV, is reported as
85 mV
